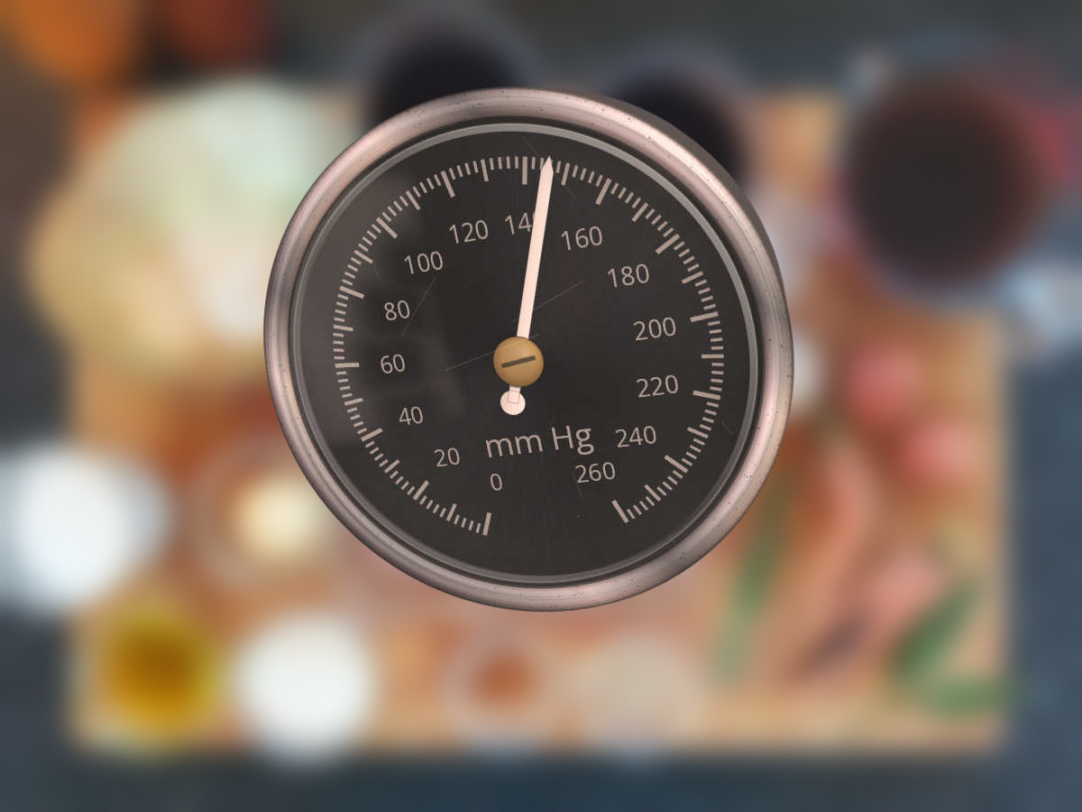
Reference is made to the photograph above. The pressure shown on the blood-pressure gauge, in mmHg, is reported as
146 mmHg
